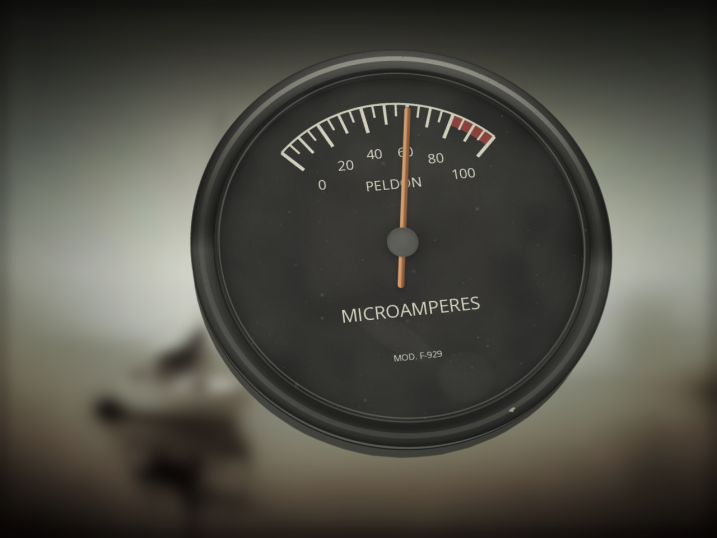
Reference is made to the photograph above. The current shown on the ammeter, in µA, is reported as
60 µA
